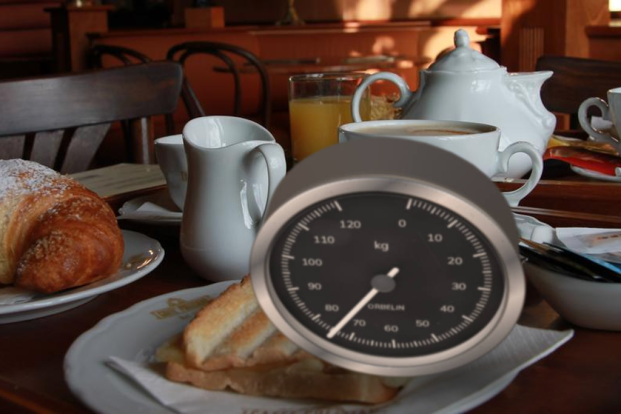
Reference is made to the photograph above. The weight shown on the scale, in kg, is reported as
75 kg
